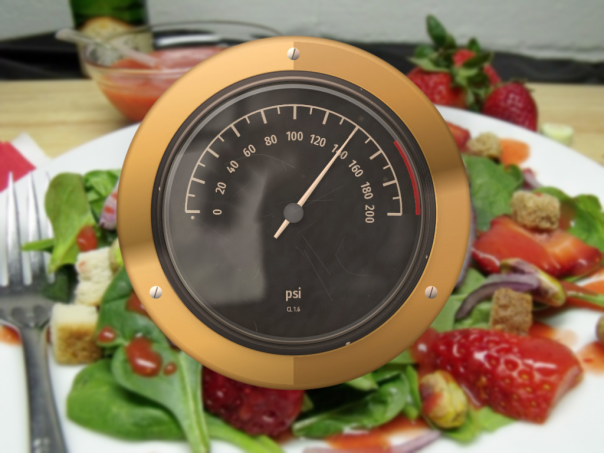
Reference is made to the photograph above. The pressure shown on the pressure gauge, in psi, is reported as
140 psi
